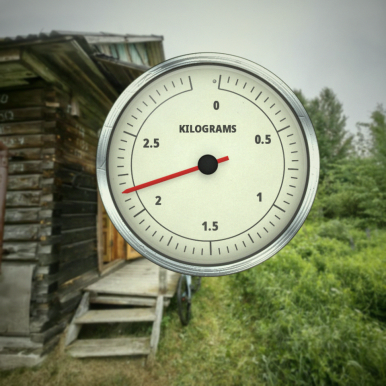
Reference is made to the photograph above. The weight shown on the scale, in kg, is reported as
2.15 kg
